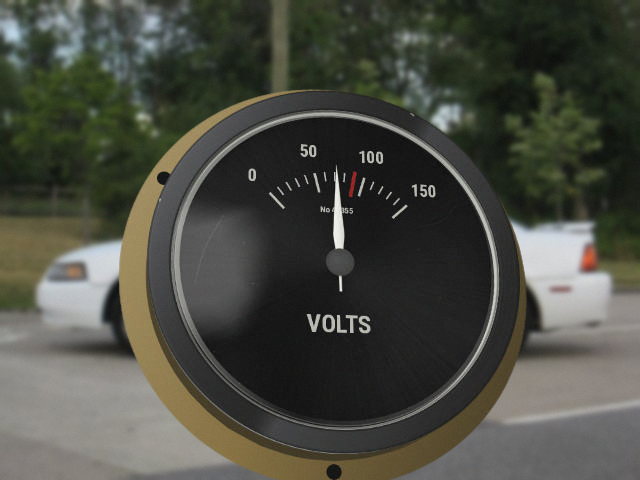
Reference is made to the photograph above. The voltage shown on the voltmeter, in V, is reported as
70 V
